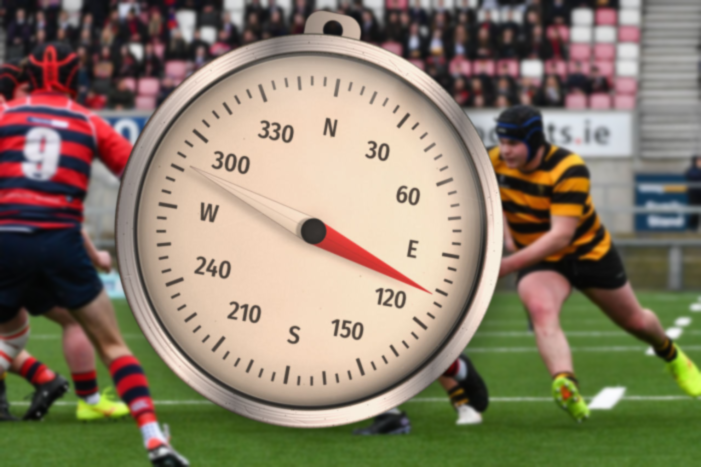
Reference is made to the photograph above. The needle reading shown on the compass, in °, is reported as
107.5 °
